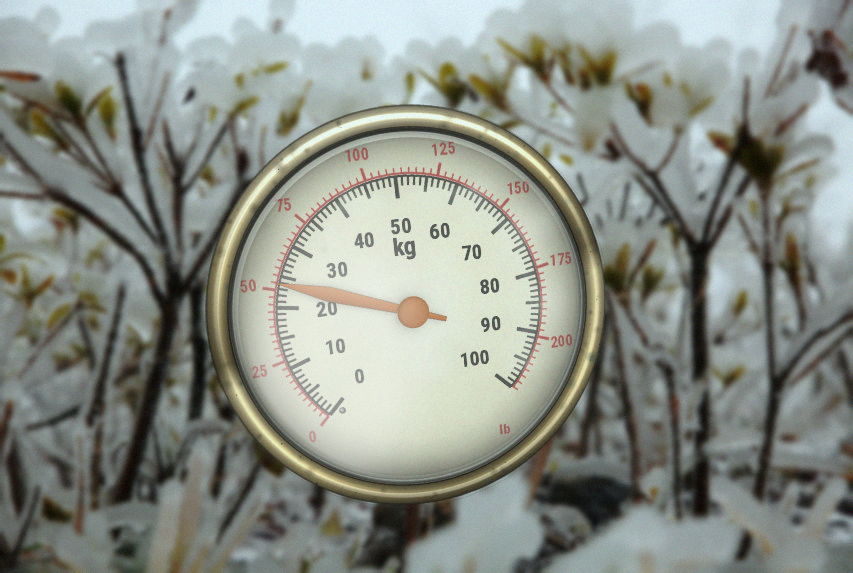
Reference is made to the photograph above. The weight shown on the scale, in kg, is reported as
24 kg
